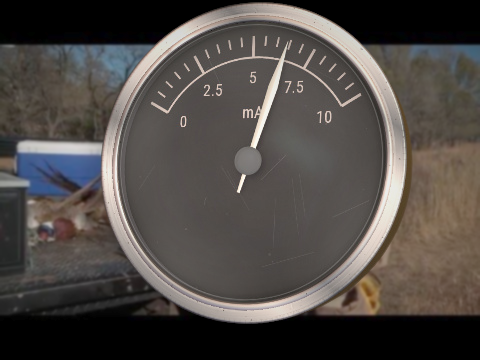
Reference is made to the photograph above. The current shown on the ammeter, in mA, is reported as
6.5 mA
